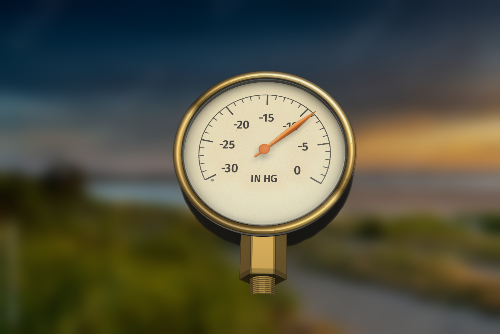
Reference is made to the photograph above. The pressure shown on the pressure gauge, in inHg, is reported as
-9 inHg
